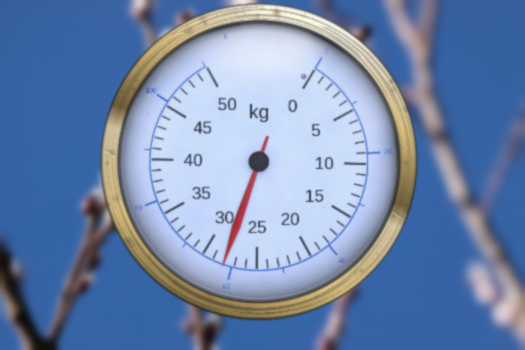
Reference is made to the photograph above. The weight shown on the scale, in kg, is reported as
28 kg
